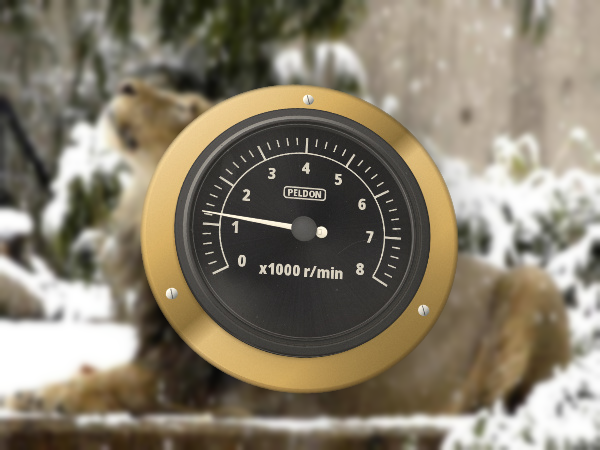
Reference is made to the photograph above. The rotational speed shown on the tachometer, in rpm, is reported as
1200 rpm
